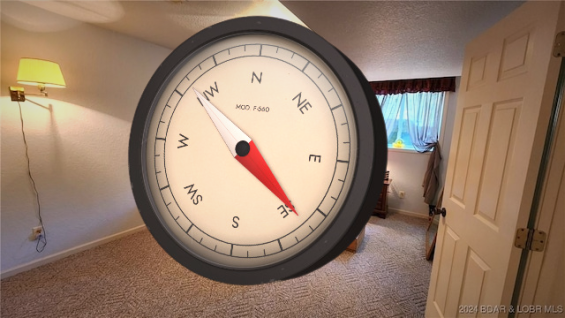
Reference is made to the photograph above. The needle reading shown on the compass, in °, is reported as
130 °
